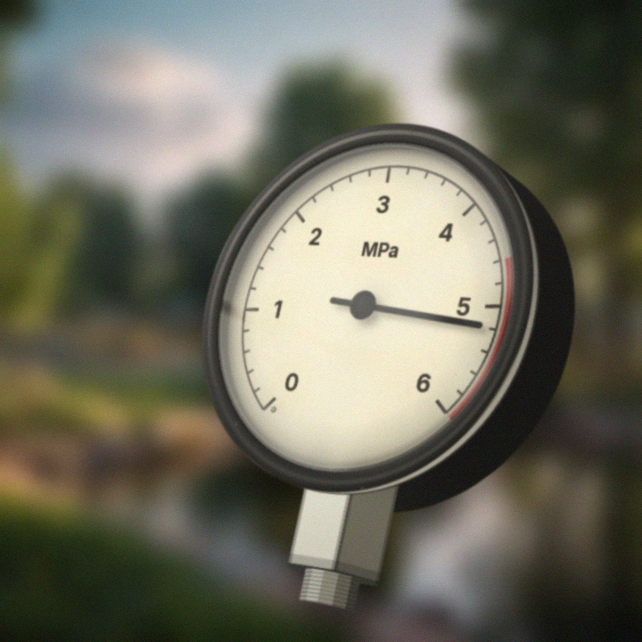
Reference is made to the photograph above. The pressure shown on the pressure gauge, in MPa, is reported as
5.2 MPa
